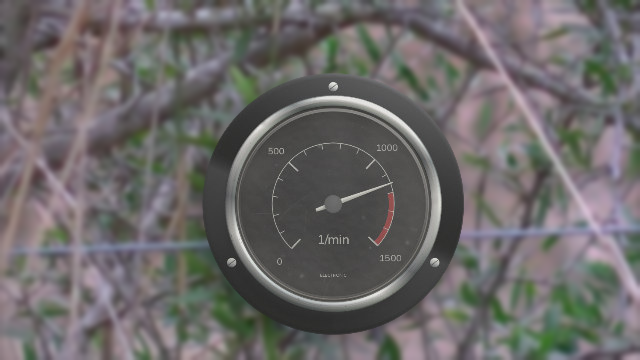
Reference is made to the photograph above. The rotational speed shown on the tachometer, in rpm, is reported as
1150 rpm
